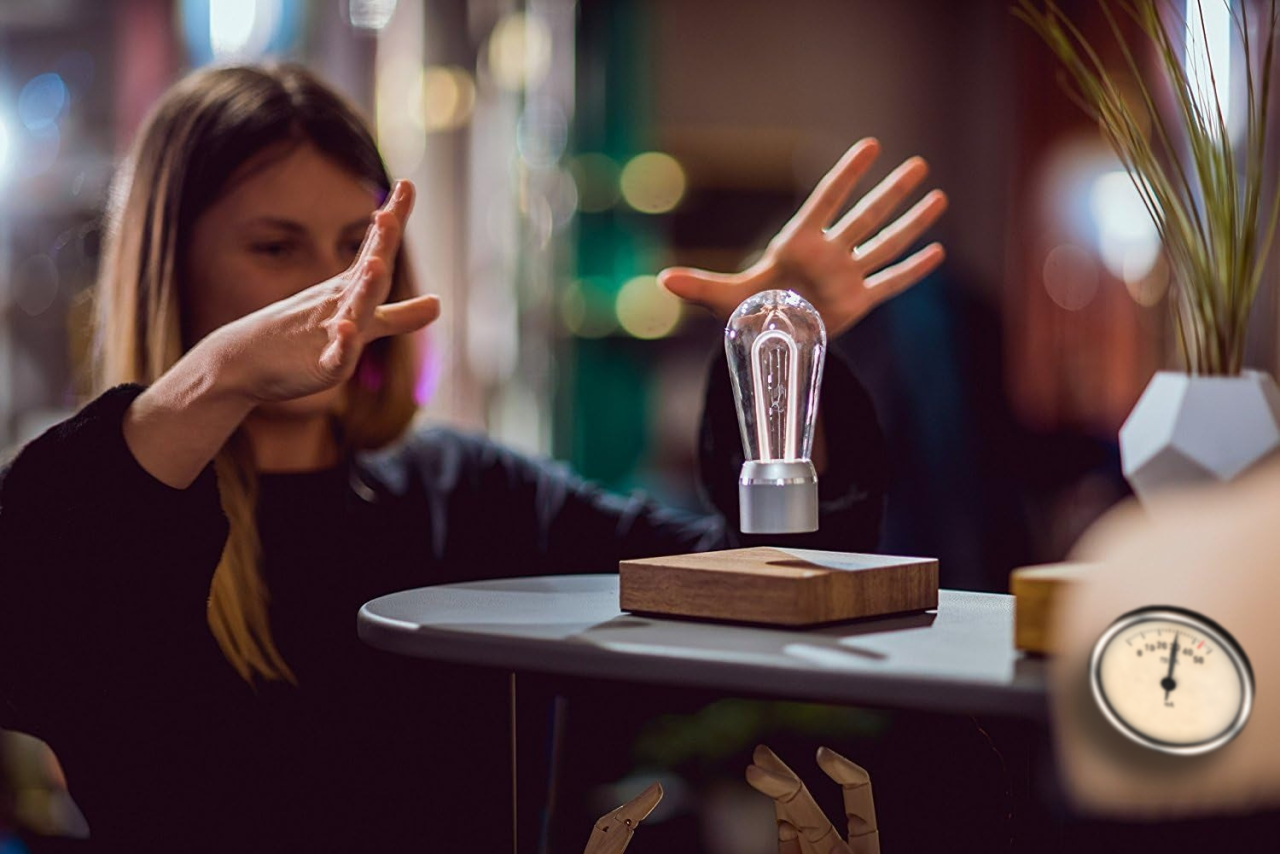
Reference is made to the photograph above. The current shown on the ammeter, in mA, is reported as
30 mA
